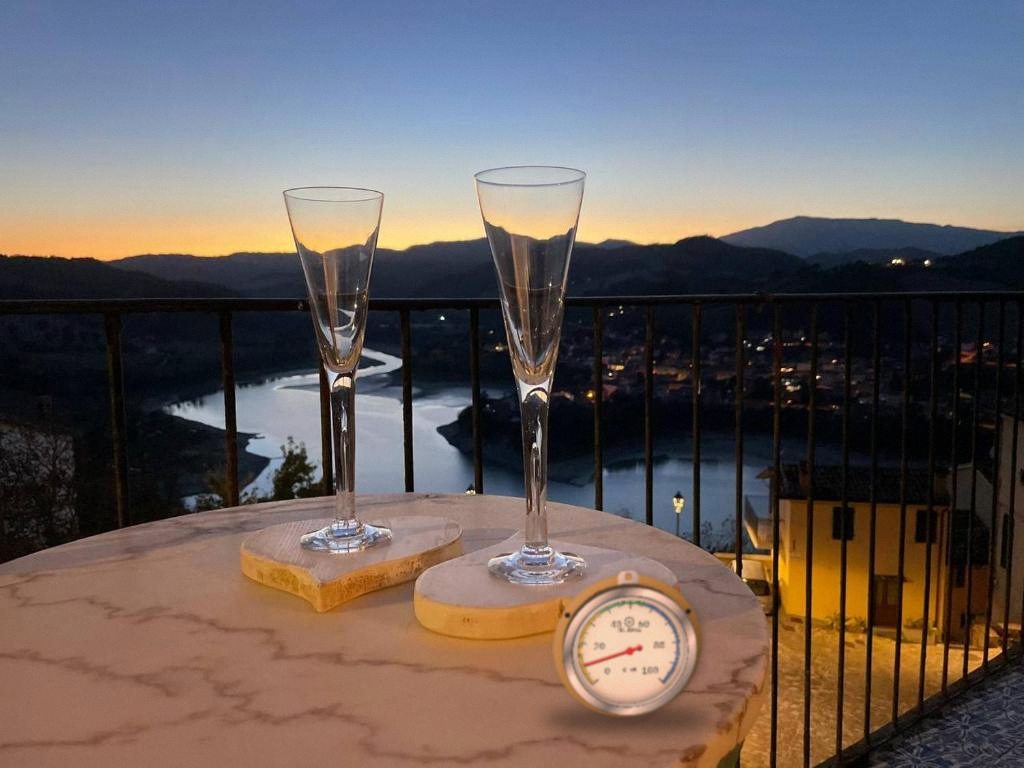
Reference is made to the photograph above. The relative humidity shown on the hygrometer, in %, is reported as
10 %
